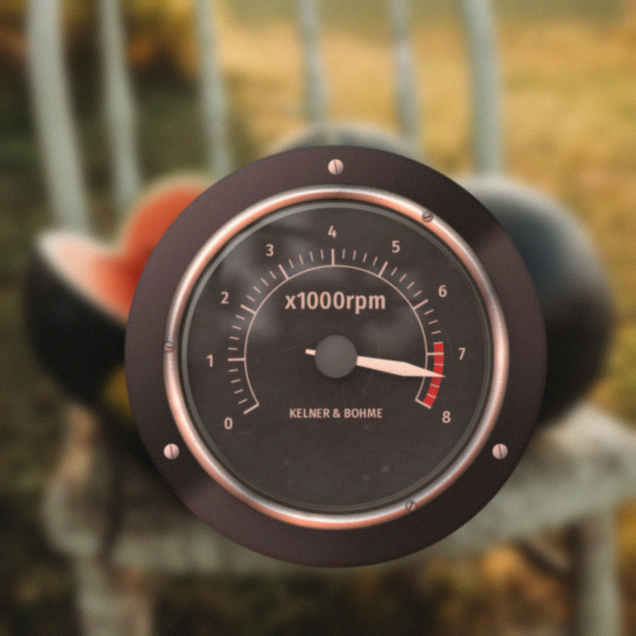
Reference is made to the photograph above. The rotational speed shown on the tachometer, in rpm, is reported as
7400 rpm
